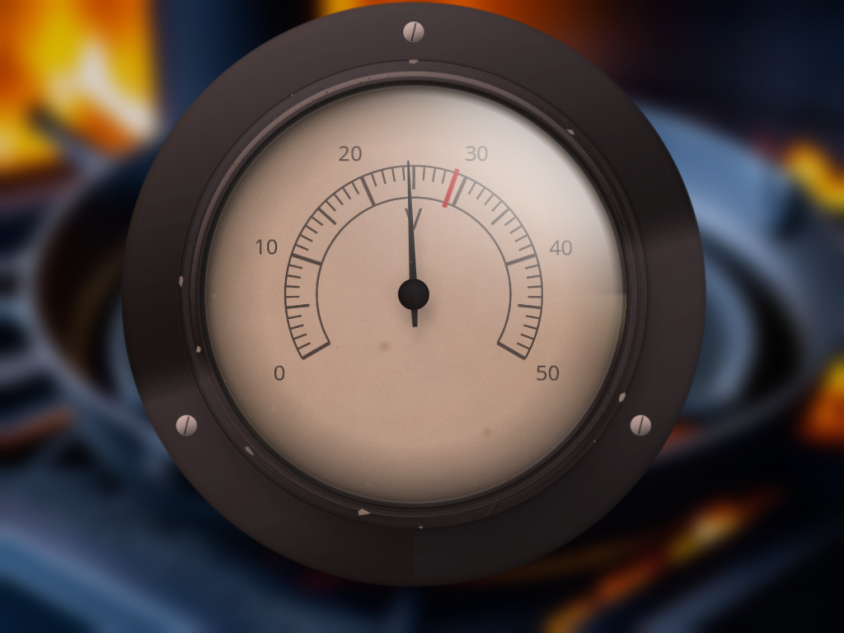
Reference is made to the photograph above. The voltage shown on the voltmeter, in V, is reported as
24.5 V
